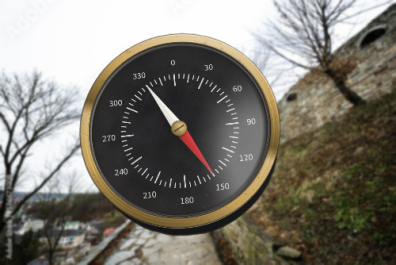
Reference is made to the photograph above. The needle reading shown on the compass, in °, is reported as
150 °
